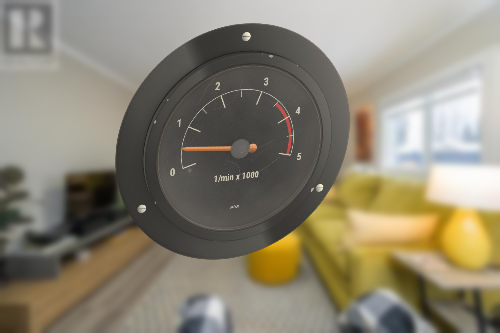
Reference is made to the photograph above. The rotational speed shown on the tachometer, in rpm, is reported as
500 rpm
